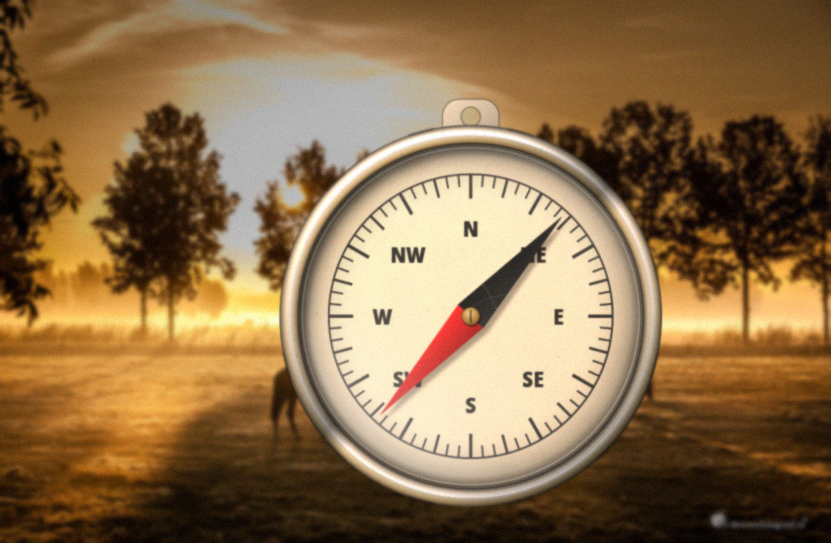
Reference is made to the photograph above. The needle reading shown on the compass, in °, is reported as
222.5 °
